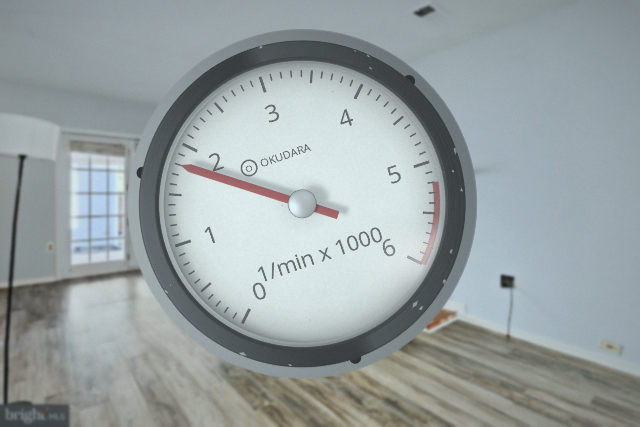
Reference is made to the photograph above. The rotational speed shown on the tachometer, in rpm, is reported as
1800 rpm
